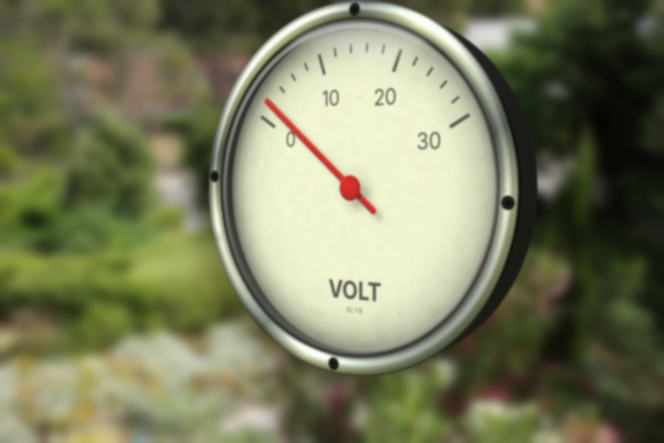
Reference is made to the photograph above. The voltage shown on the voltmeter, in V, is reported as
2 V
